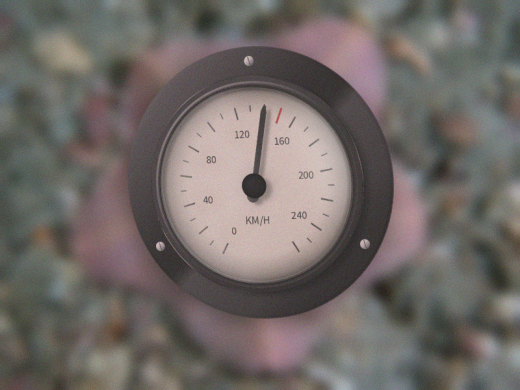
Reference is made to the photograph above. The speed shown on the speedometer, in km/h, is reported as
140 km/h
